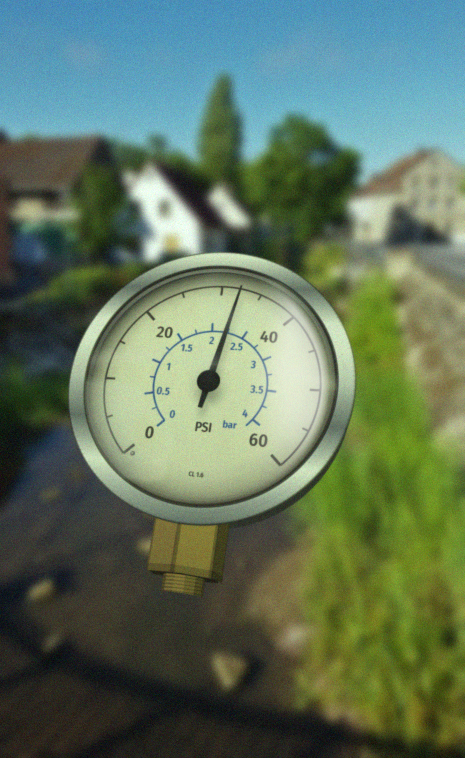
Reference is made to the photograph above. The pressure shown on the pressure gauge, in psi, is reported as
32.5 psi
